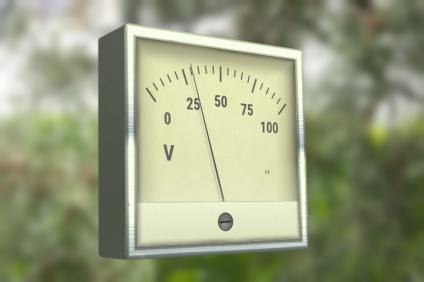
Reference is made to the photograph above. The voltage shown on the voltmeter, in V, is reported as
30 V
